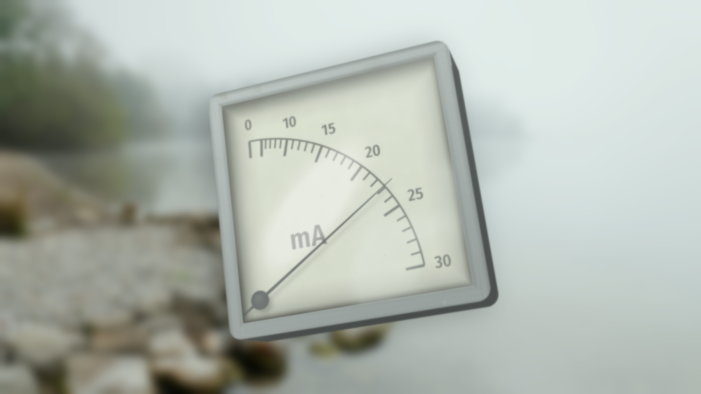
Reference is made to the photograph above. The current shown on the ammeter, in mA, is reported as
23 mA
